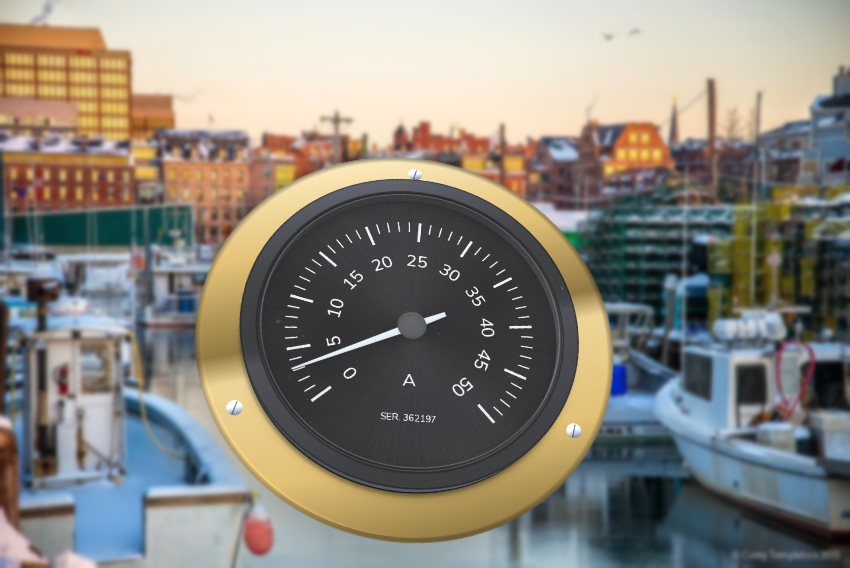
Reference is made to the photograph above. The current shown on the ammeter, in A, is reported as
3 A
